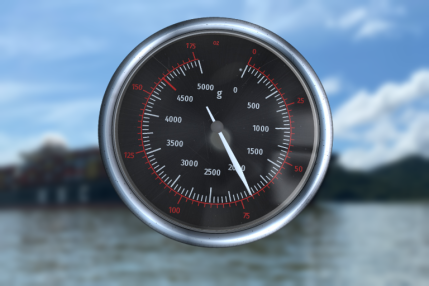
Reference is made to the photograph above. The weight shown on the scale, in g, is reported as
2000 g
